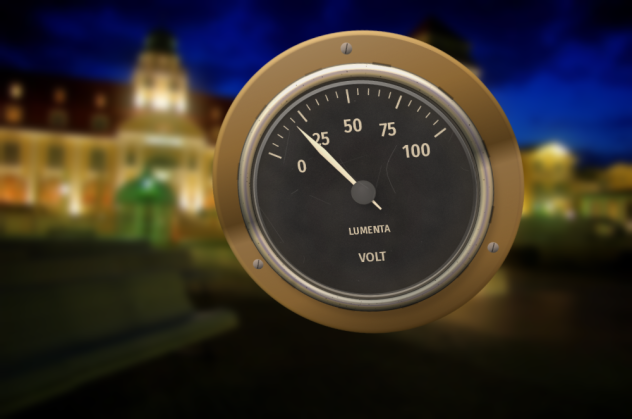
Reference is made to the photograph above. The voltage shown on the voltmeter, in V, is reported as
20 V
